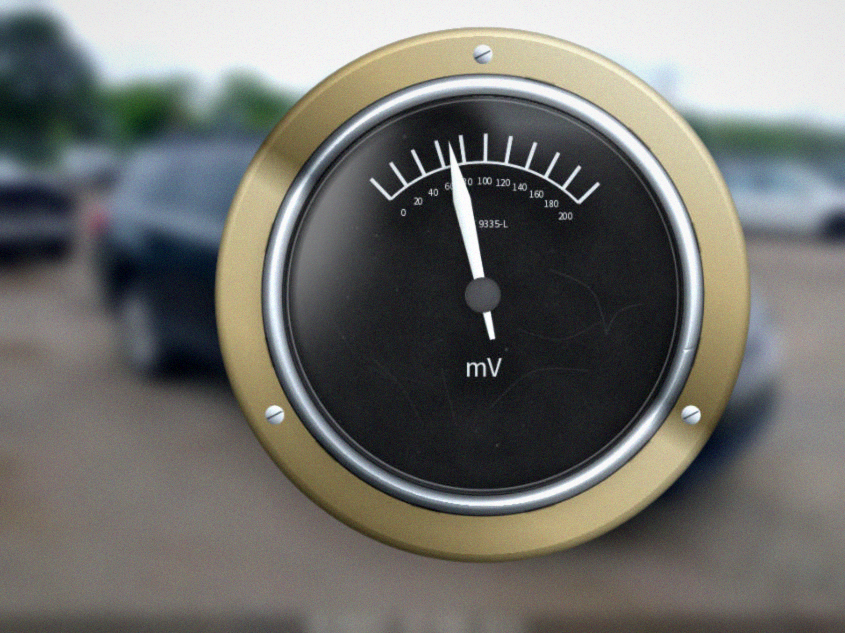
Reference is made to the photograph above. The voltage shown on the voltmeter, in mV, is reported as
70 mV
